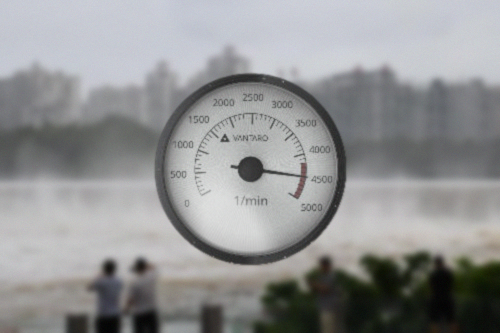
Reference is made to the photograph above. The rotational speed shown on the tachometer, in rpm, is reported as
4500 rpm
